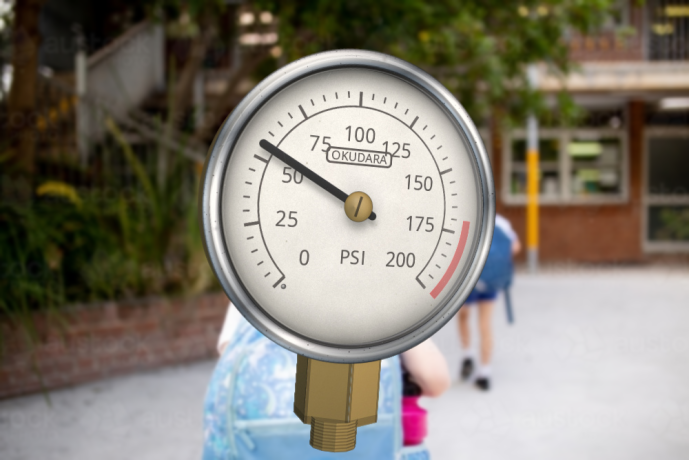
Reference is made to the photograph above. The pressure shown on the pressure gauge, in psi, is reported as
55 psi
